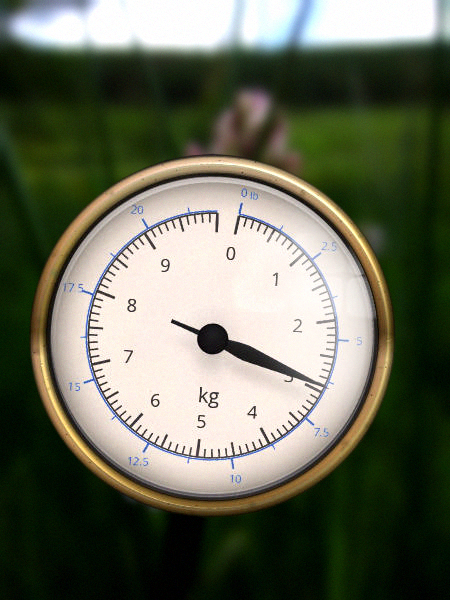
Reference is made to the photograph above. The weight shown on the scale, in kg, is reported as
2.9 kg
